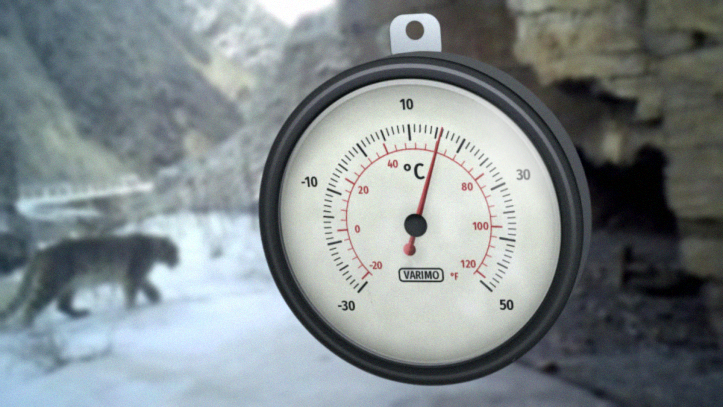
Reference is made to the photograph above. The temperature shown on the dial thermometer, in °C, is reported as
16 °C
